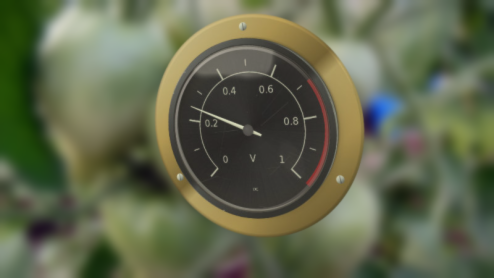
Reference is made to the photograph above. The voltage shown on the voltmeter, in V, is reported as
0.25 V
